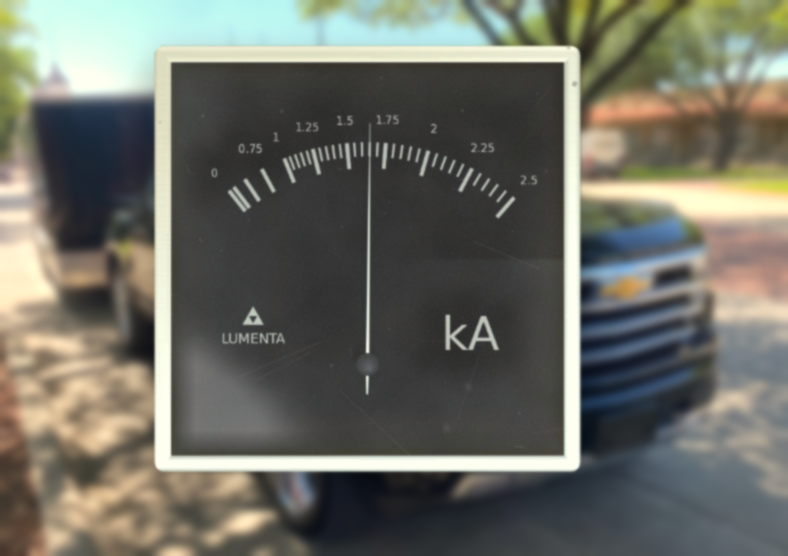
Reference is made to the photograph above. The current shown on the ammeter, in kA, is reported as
1.65 kA
